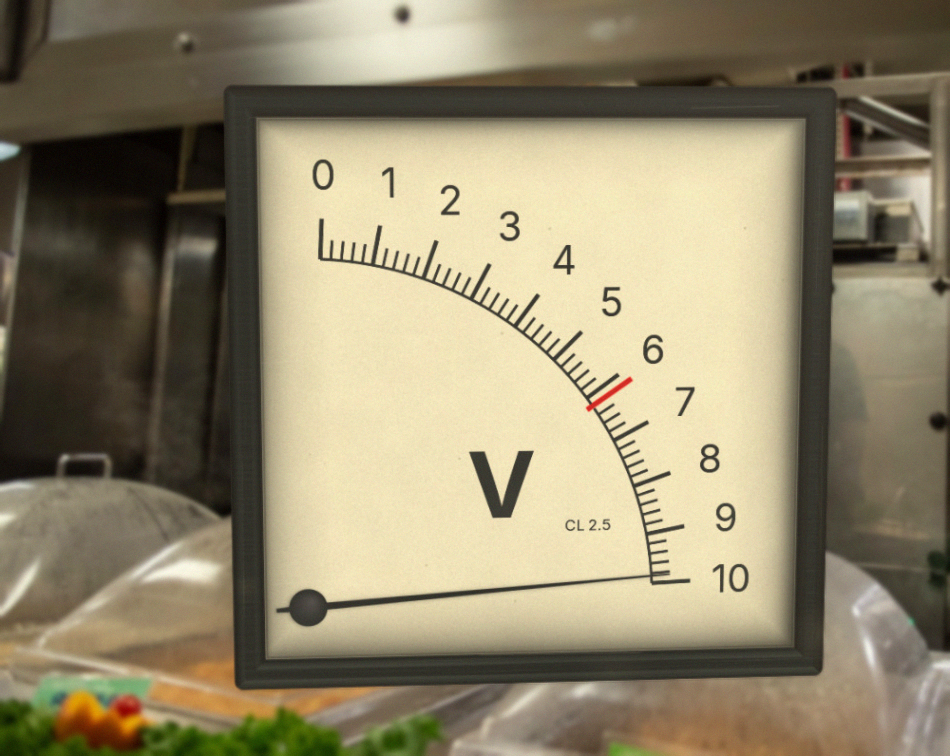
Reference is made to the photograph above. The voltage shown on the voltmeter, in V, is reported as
9.8 V
